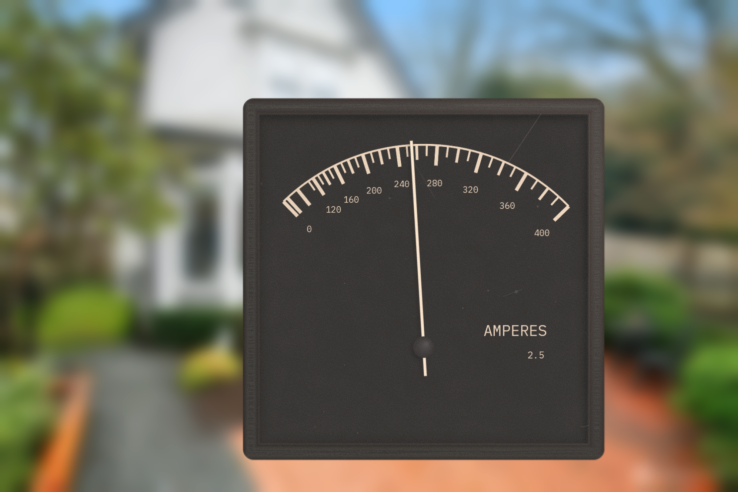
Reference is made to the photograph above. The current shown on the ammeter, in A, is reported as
255 A
